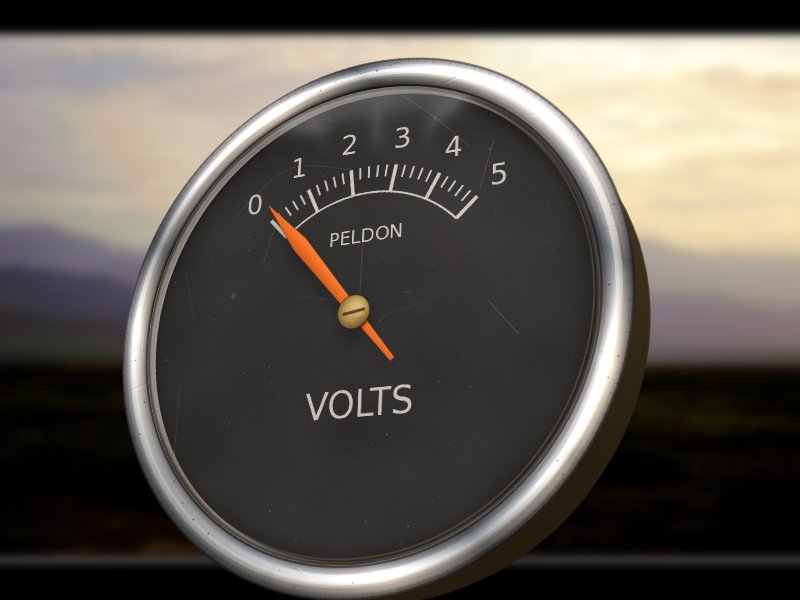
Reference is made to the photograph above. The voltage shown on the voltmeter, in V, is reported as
0.2 V
